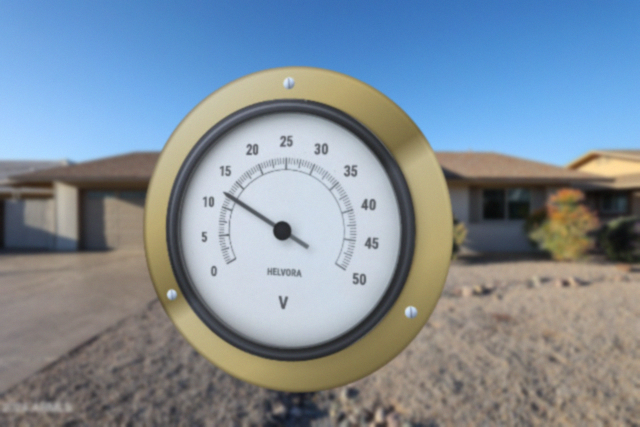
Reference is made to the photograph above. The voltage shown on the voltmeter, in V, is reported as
12.5 V
